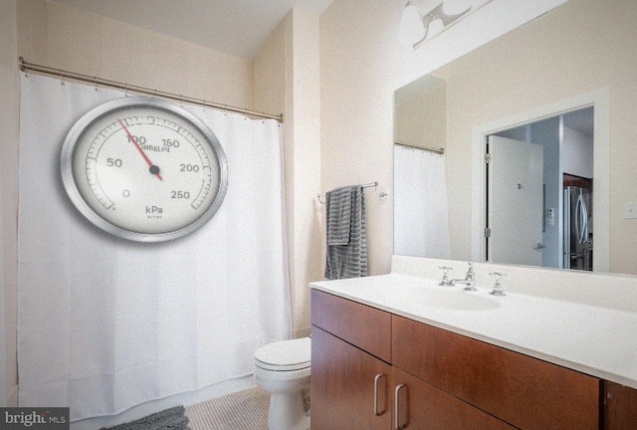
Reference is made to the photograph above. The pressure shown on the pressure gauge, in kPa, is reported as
95 kPa
